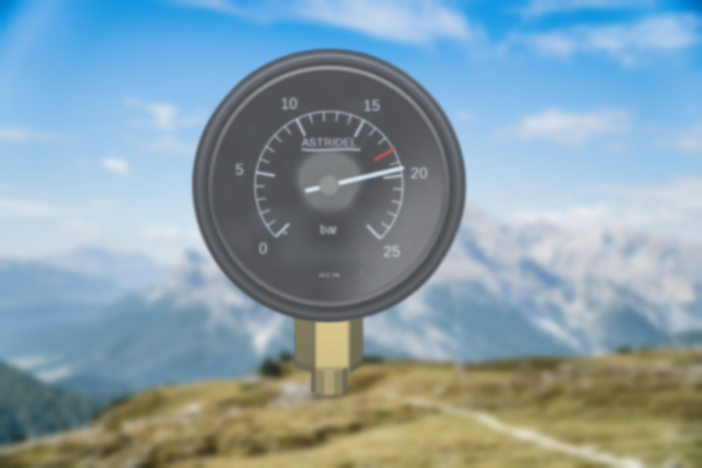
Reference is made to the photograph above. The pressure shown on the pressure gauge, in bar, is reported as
19.5 bar
